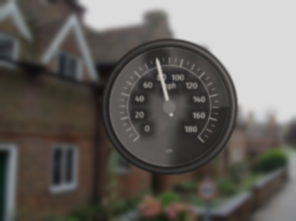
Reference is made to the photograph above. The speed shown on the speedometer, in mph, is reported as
80 mph
